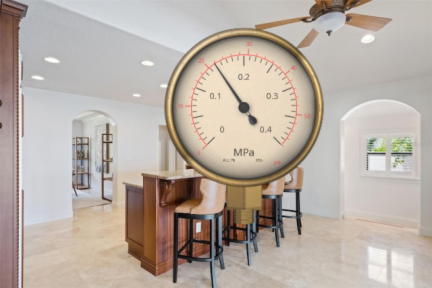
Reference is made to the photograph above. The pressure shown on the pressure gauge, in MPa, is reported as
0.15 MPa
